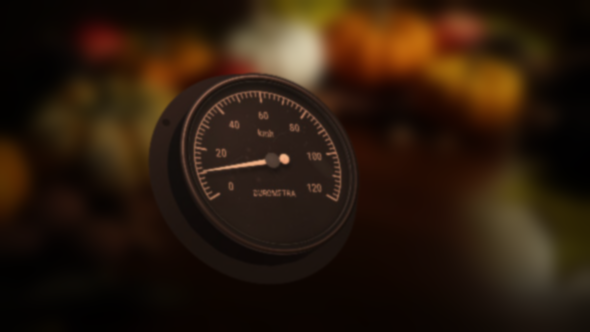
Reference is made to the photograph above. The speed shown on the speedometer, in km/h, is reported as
10 km/h
